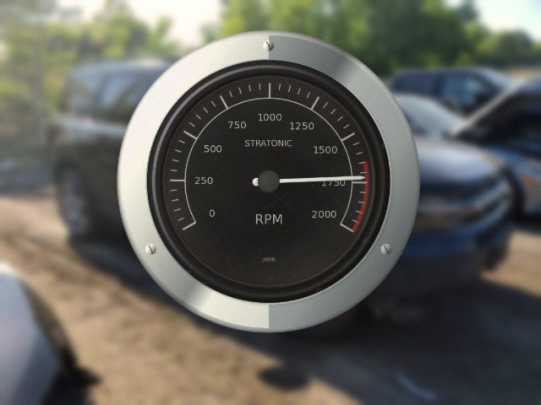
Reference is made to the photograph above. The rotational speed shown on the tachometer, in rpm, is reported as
1725 rpm
